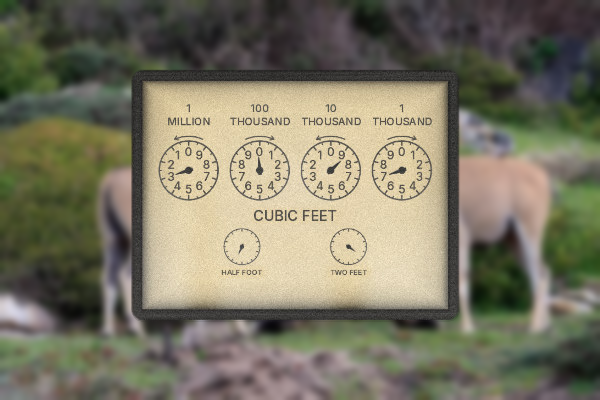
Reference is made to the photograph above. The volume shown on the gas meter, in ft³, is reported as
298700 ft³
